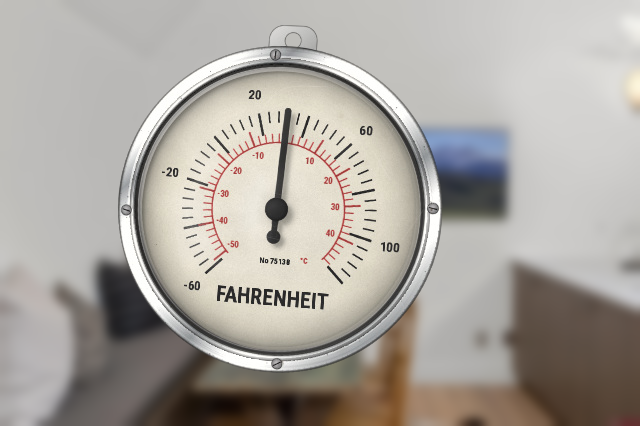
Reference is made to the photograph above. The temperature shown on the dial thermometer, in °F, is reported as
32 °F
